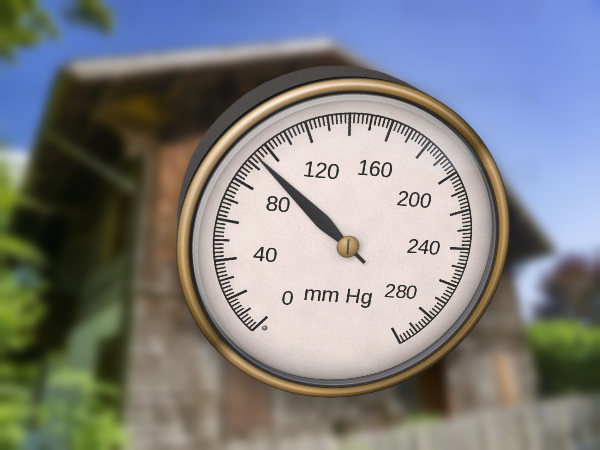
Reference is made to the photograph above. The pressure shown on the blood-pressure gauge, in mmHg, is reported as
94 mmHg
